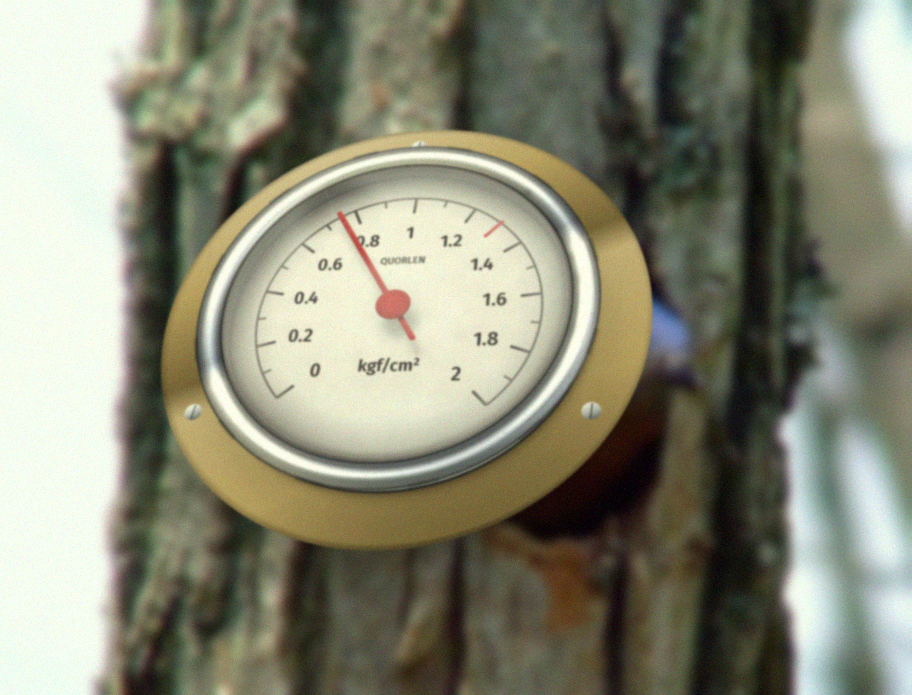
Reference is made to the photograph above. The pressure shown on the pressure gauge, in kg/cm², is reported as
0.75 kg/cm²
